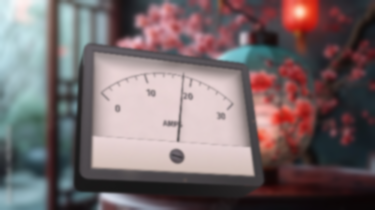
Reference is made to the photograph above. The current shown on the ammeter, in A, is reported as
18 A
